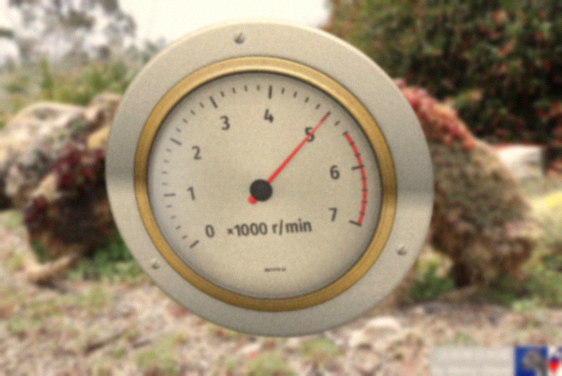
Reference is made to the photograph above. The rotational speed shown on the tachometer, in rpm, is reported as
5000 rpm
